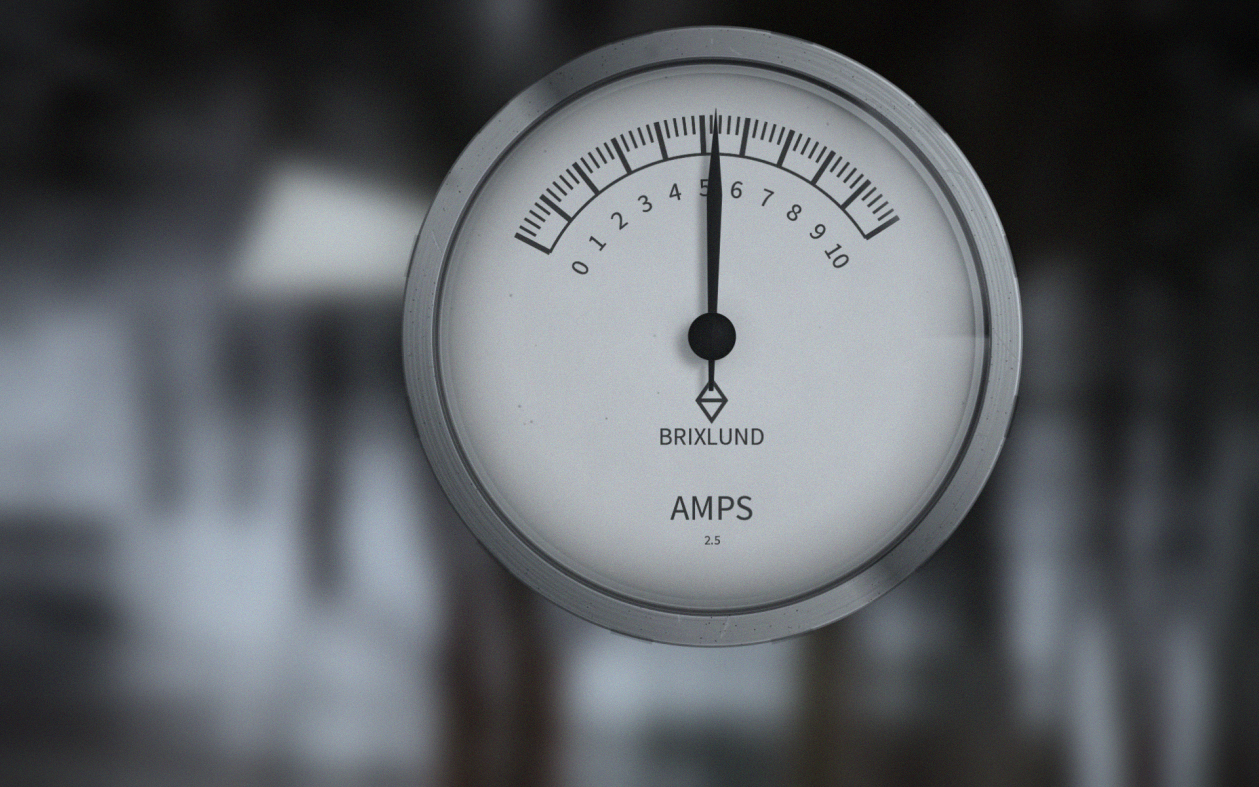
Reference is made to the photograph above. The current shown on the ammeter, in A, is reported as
5.3 A
